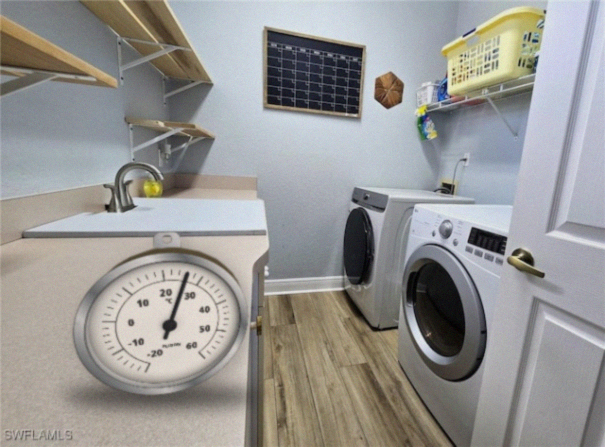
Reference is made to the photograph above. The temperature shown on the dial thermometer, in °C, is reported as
26 °C
